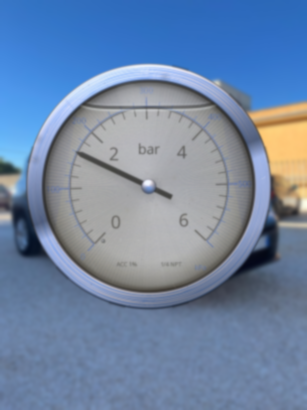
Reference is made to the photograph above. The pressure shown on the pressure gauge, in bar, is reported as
1.6 bar
